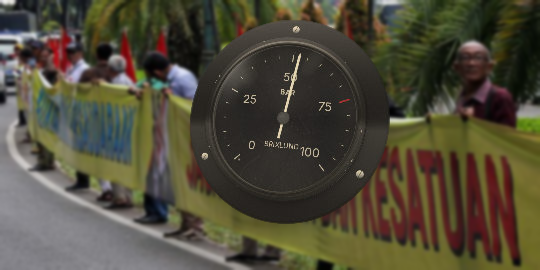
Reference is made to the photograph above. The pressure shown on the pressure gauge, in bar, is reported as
52.5 bar
